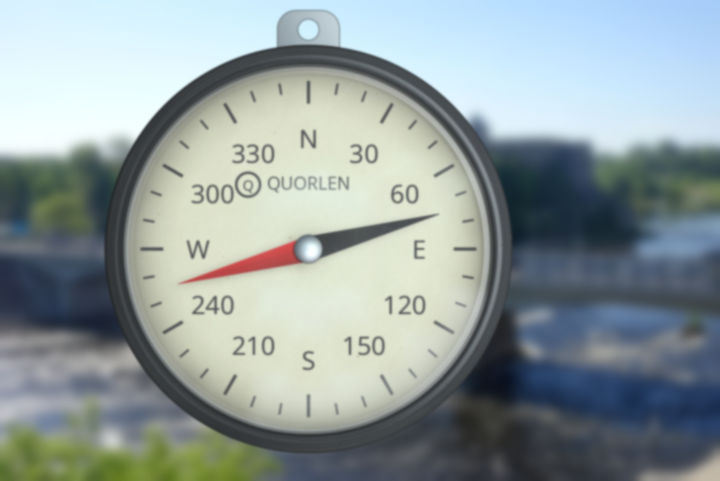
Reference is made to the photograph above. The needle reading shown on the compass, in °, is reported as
255 °
